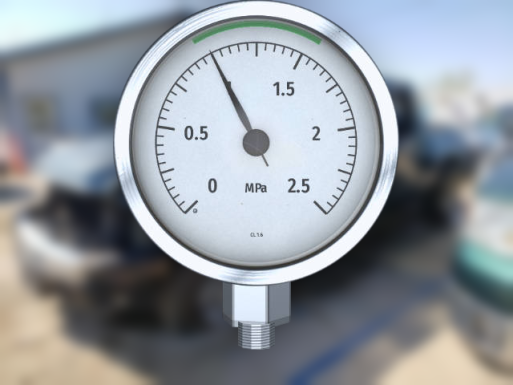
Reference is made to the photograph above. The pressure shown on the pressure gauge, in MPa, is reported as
1 MPa
